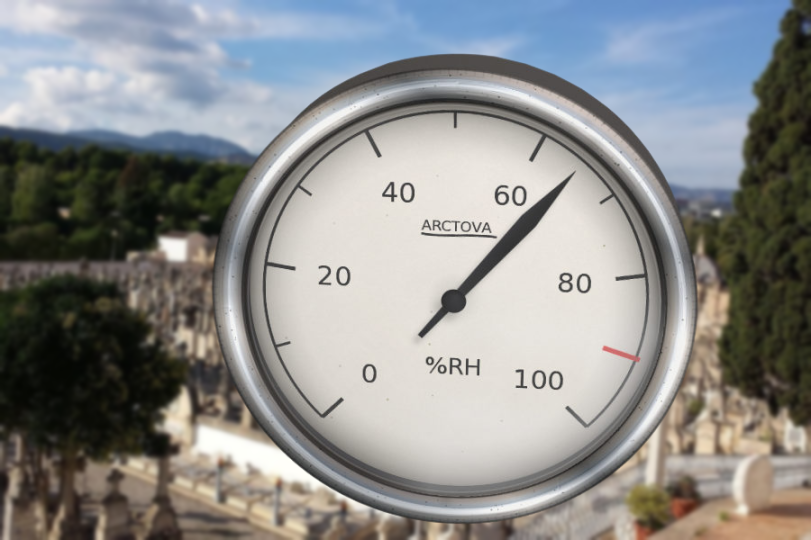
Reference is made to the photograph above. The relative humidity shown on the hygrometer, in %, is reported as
65 %
